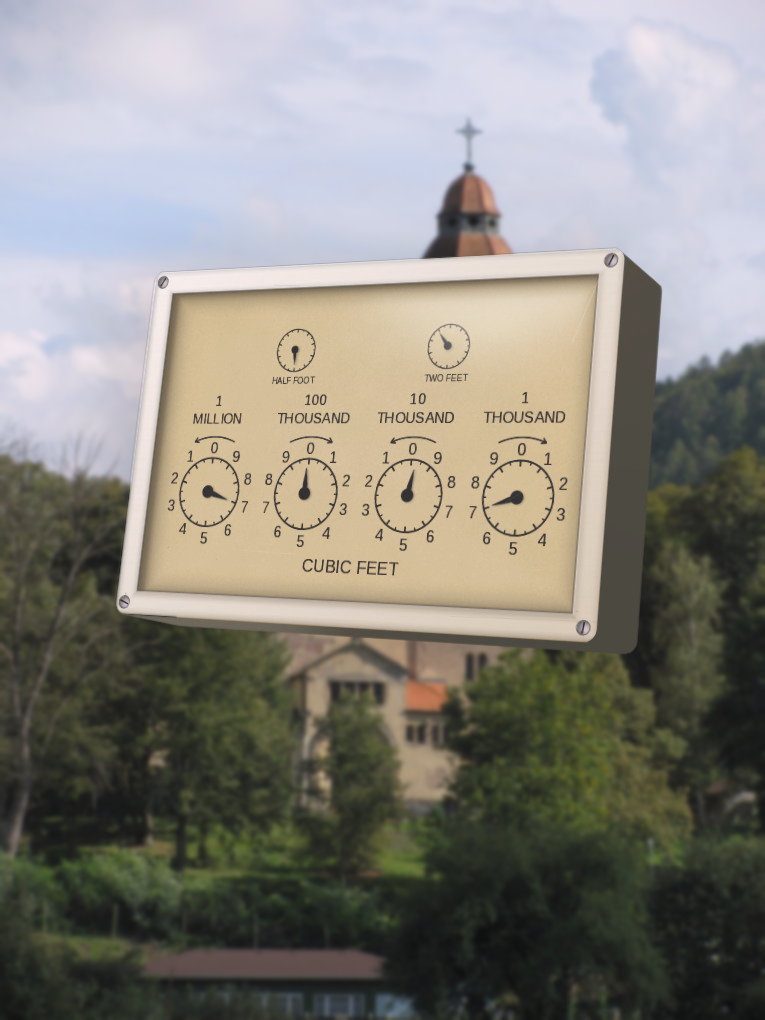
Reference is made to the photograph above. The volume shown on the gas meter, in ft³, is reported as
699700 ft³
